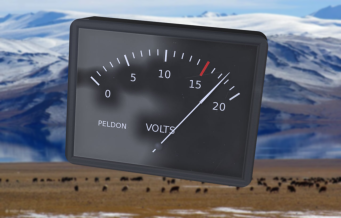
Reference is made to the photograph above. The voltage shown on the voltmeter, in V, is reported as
17.5 V
